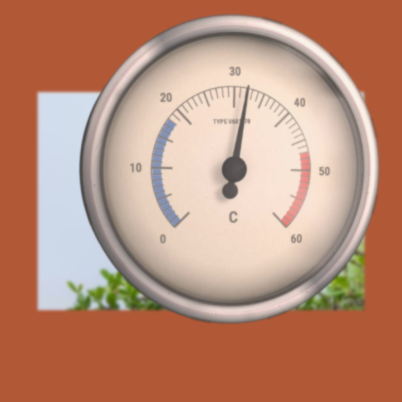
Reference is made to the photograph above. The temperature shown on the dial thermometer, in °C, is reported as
32 °C
